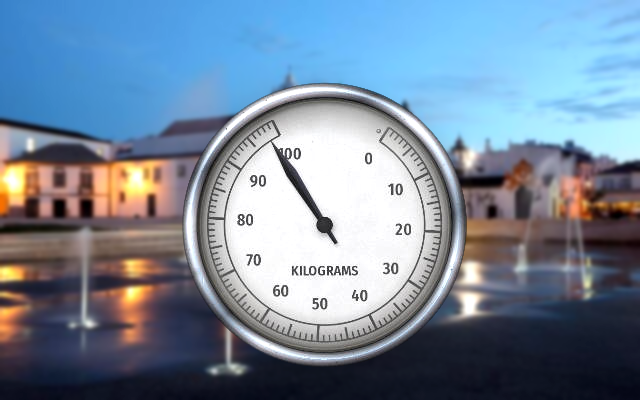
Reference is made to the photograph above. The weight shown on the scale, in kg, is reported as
98 kg
